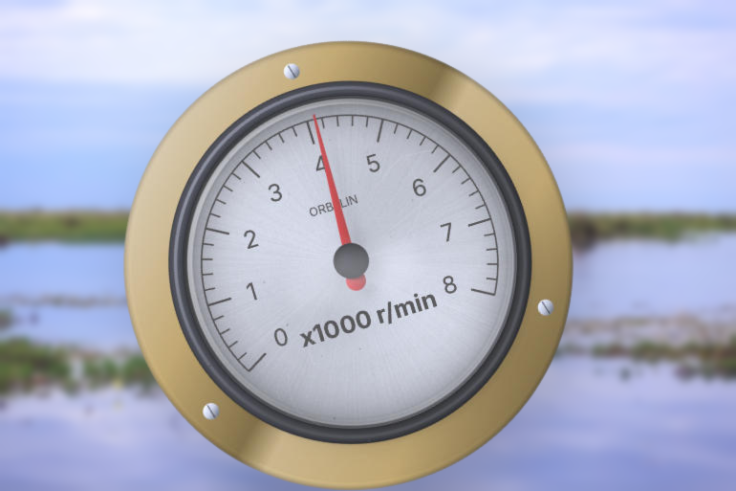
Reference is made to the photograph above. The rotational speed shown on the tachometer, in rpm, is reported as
4100 rpm
